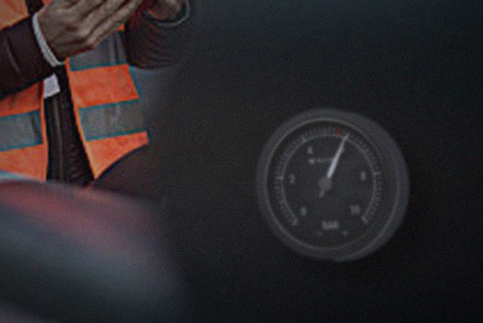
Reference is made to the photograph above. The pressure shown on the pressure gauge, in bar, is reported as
6 bar
